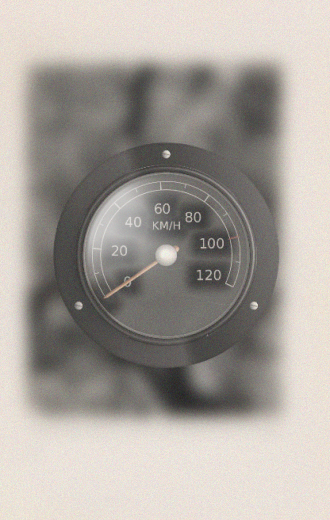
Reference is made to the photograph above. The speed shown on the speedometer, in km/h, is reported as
0 km/h
